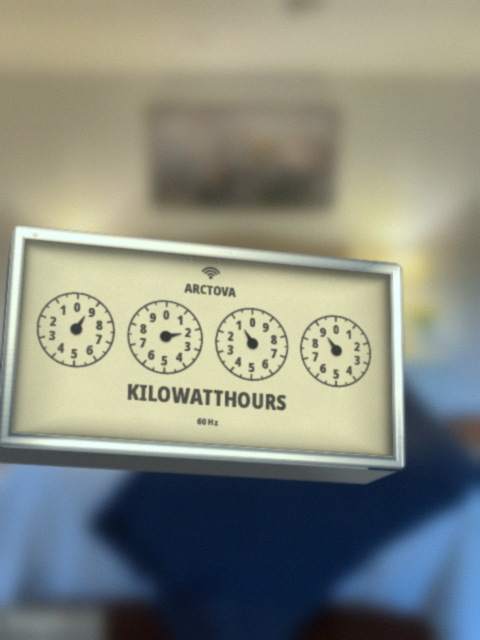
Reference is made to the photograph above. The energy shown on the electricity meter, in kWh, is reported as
9209 kWh
